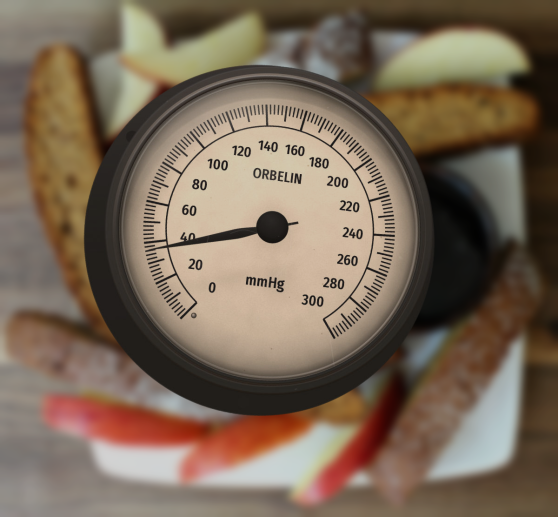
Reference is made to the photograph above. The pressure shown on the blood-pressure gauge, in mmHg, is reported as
36 mmHg
